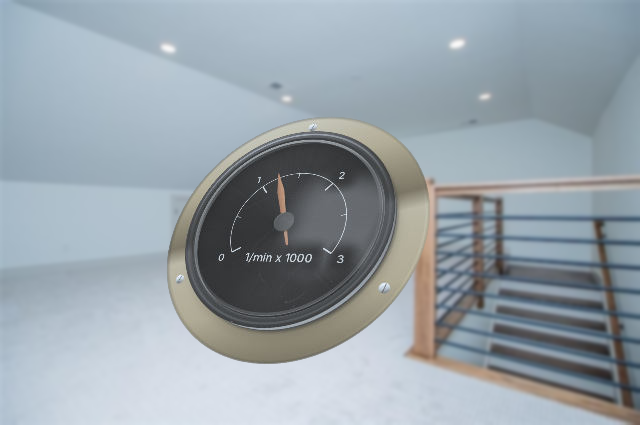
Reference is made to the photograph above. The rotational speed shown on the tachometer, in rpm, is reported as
1250 rpm
